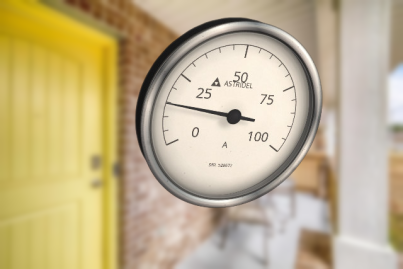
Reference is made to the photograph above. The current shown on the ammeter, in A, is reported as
15 A
